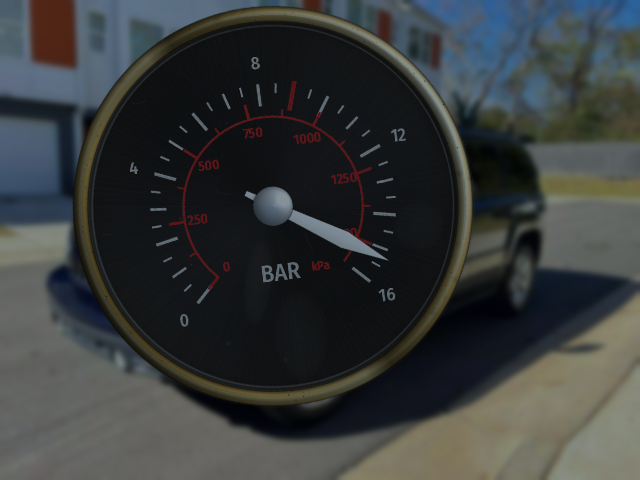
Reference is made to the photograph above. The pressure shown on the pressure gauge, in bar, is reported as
15.25 bar
